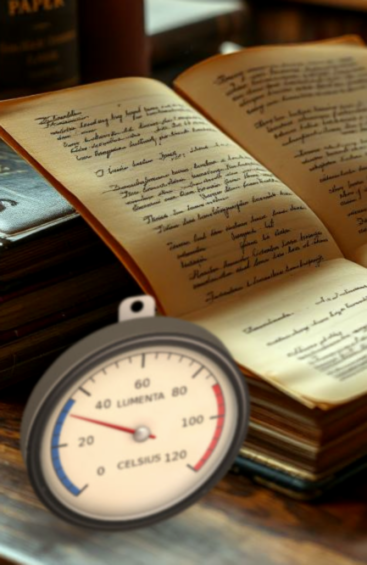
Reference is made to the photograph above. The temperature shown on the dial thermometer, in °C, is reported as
32 °C
